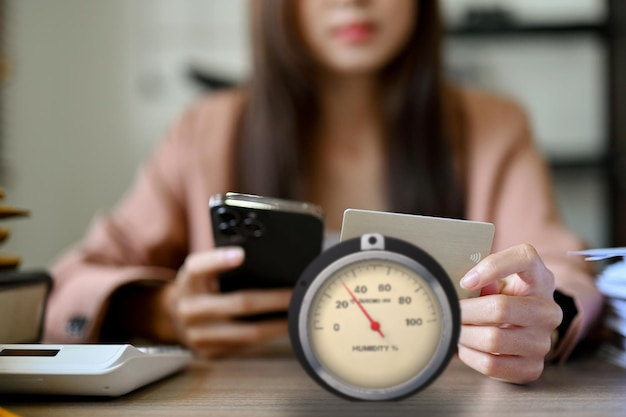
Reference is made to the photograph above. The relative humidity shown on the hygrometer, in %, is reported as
32 %
